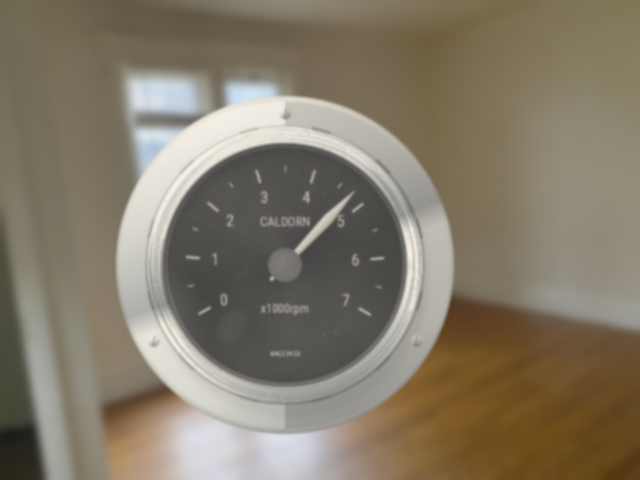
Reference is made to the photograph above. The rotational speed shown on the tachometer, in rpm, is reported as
4750 rpm
